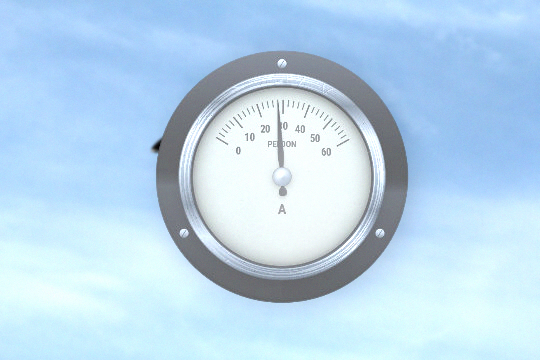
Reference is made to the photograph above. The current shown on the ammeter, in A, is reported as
28 A
